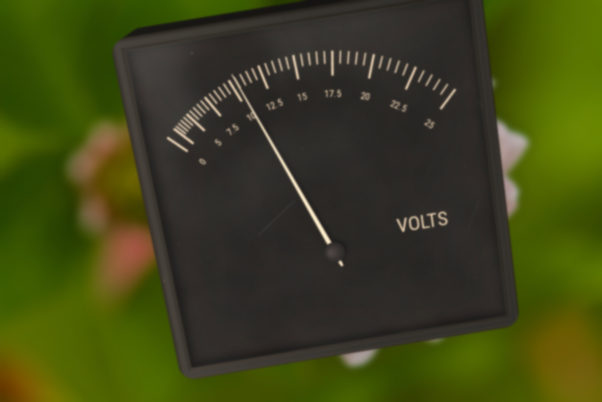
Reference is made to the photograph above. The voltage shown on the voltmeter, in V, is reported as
10.5 V
